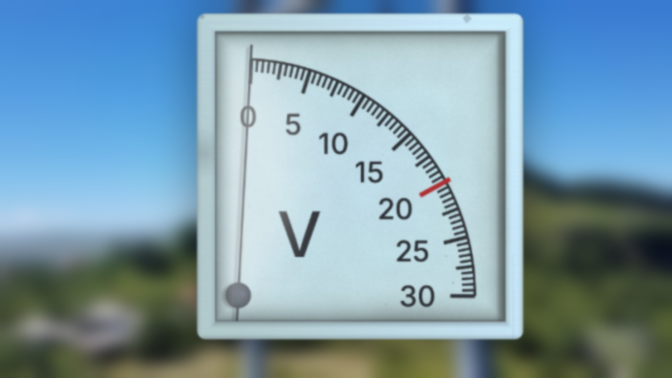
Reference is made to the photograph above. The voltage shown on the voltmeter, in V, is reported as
0 V
